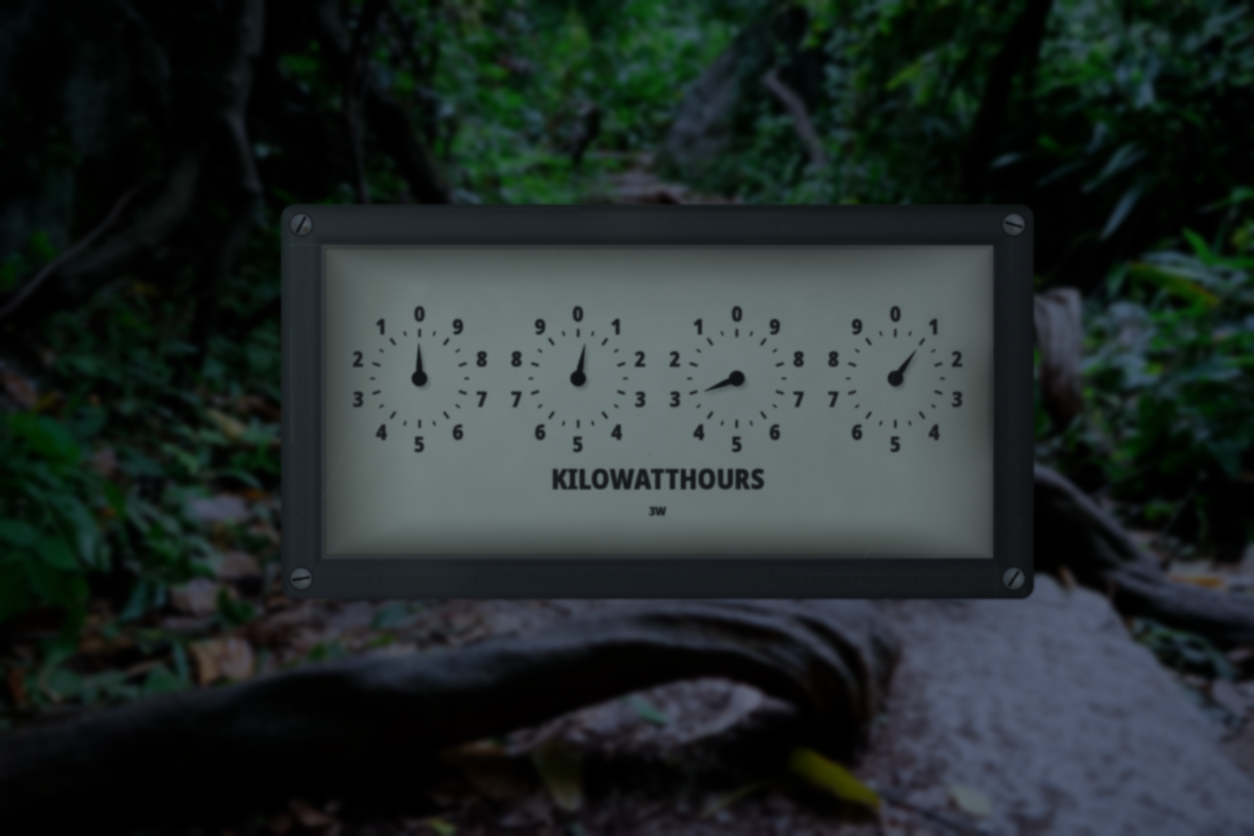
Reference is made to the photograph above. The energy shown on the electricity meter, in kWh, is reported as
31 kWh
